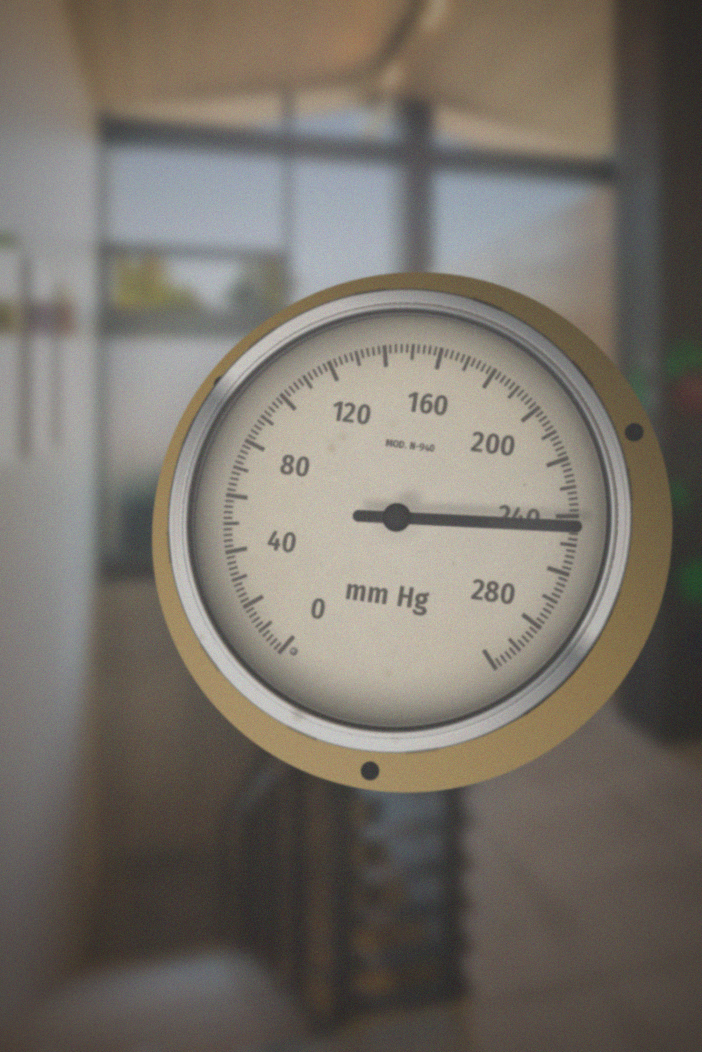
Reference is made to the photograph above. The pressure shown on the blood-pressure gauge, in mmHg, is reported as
244 mmHg
